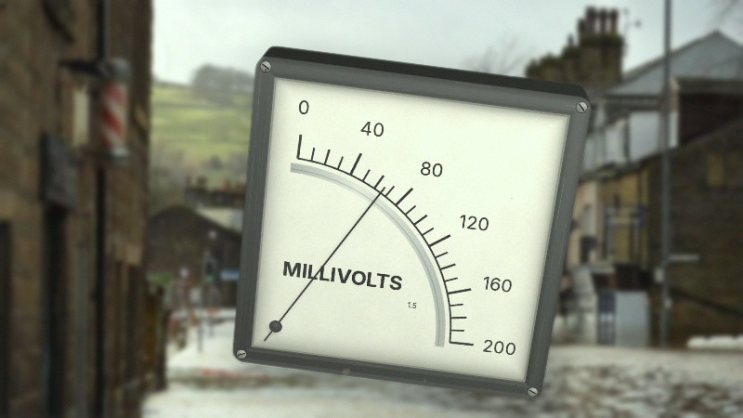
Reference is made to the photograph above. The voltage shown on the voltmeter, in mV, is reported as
65 mV
